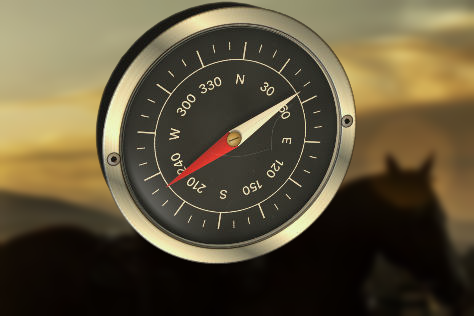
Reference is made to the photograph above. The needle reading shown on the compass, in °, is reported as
230 °
